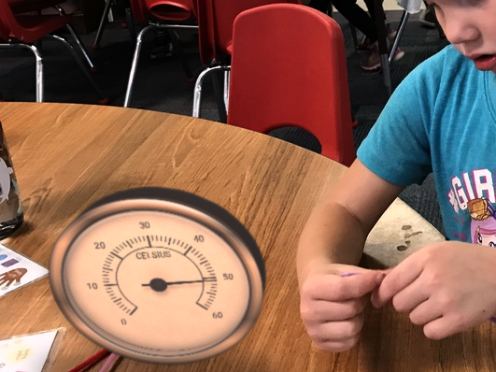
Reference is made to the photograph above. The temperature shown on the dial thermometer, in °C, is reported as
50 °C
